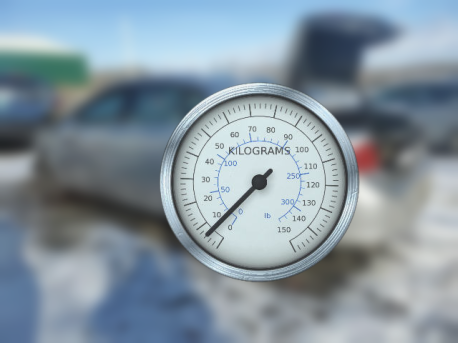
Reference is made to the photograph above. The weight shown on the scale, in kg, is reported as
6 kg
